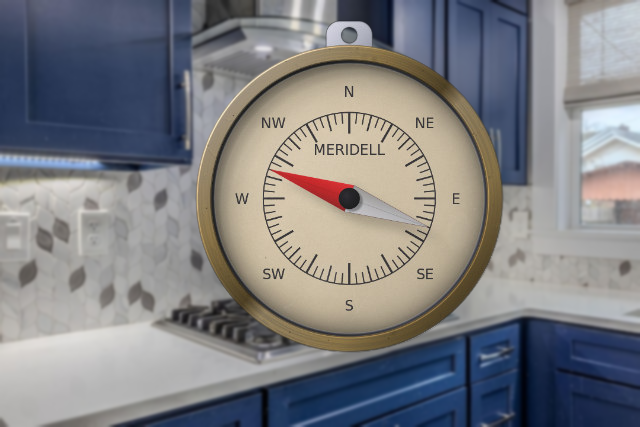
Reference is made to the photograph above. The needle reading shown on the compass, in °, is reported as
290 °
